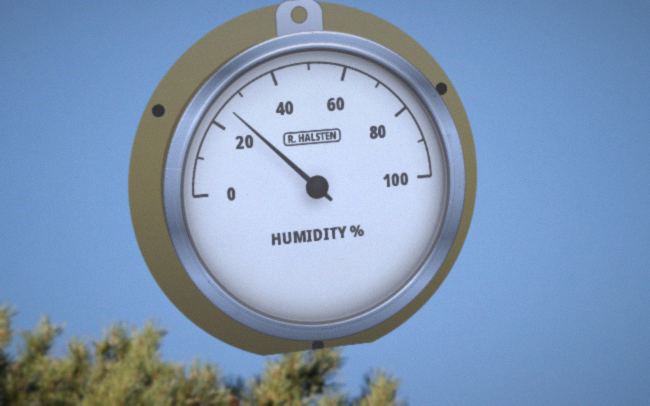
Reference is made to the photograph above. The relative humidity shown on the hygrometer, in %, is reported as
25 %
